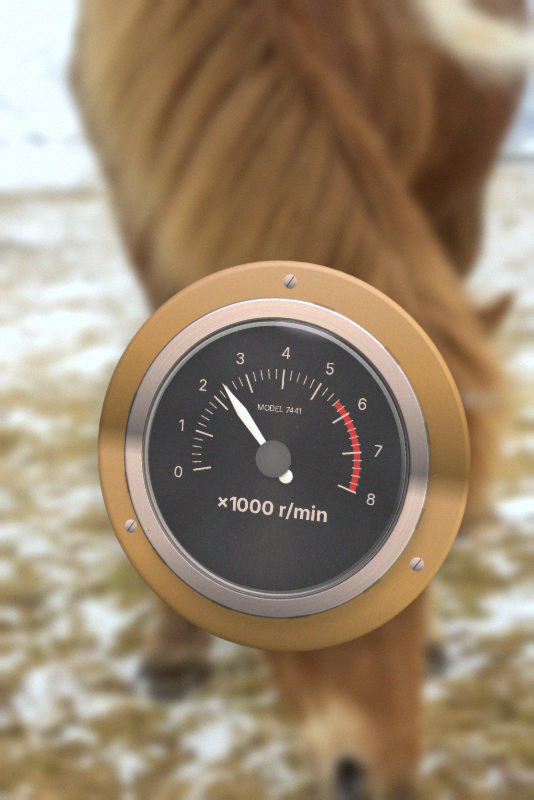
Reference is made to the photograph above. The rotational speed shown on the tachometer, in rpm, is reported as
2400 rpm
